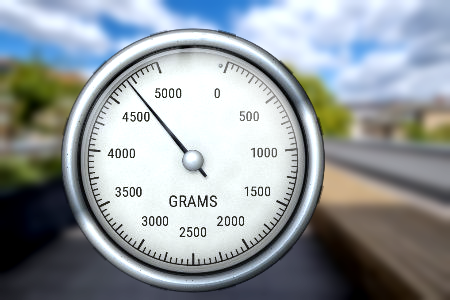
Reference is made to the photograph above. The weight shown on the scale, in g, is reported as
4700 g
